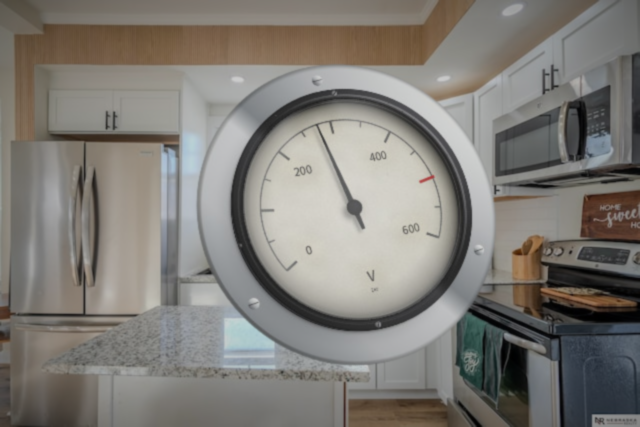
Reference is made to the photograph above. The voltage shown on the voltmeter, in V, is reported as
275 V
